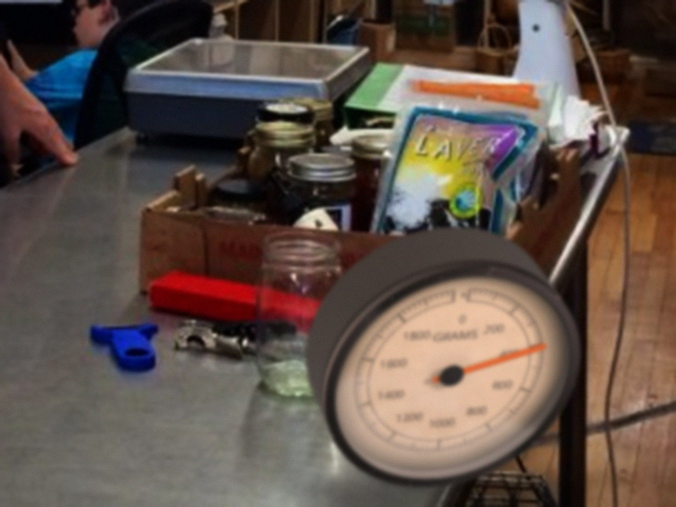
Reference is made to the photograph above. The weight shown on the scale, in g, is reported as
400 g
